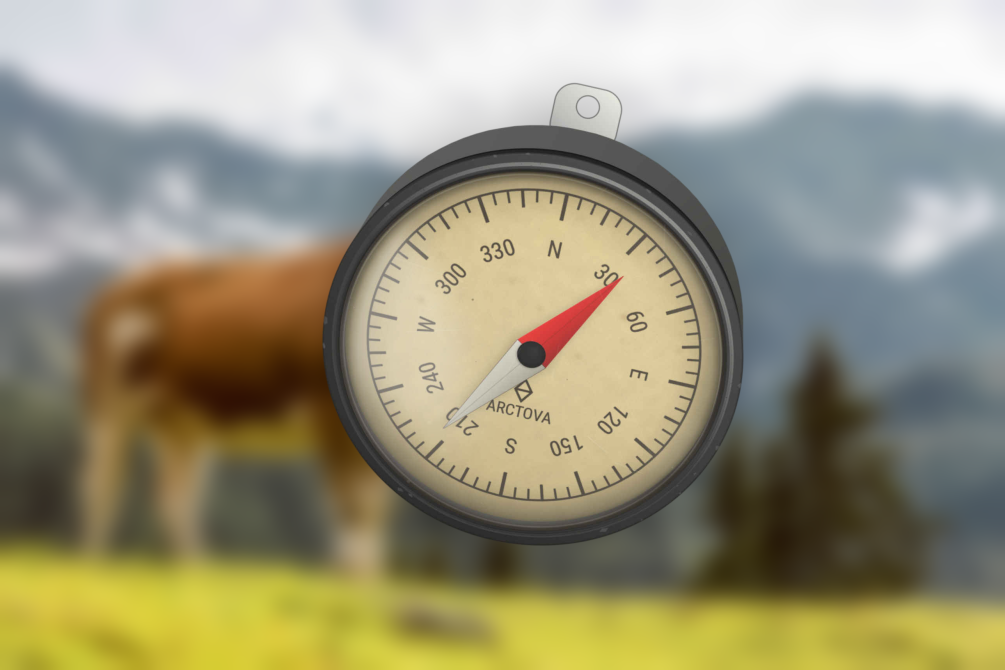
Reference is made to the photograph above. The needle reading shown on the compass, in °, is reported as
35 °
